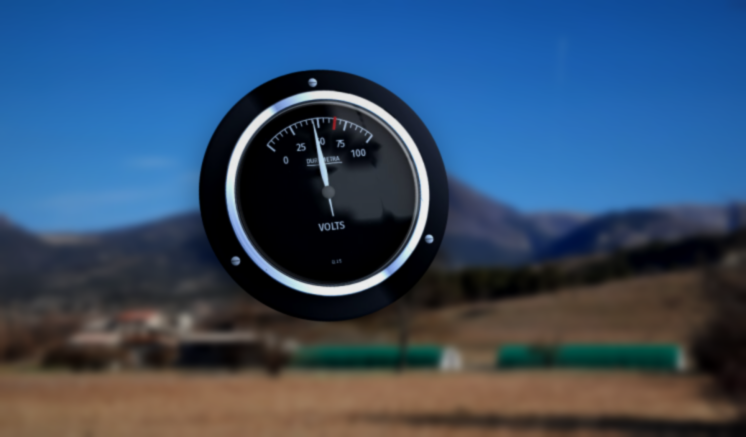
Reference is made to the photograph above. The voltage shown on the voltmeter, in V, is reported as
45 V
